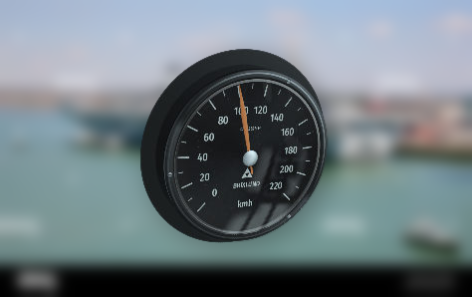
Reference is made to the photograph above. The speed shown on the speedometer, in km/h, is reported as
100 km/h
